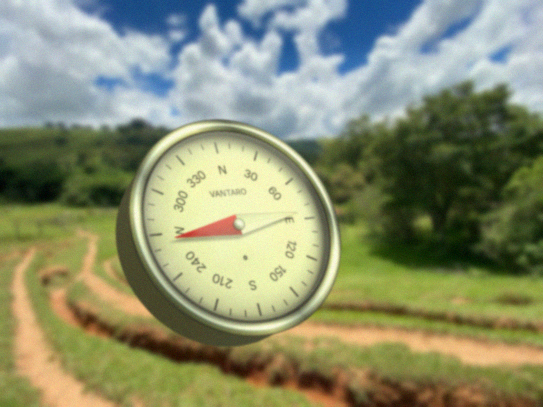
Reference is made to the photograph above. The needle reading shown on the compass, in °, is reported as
265 °
